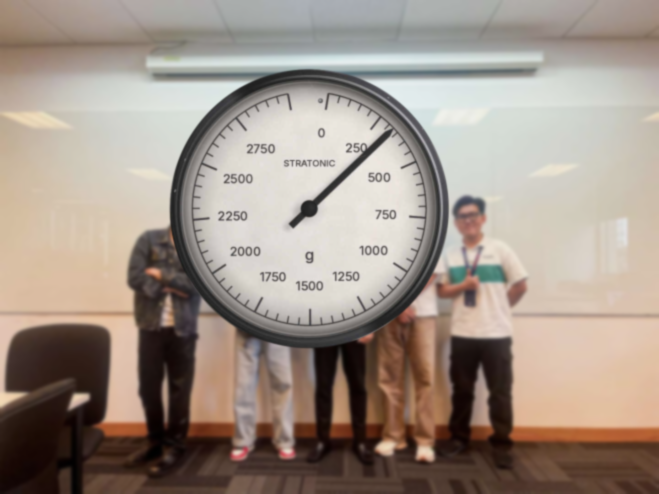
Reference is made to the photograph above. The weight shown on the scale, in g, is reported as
325 g
